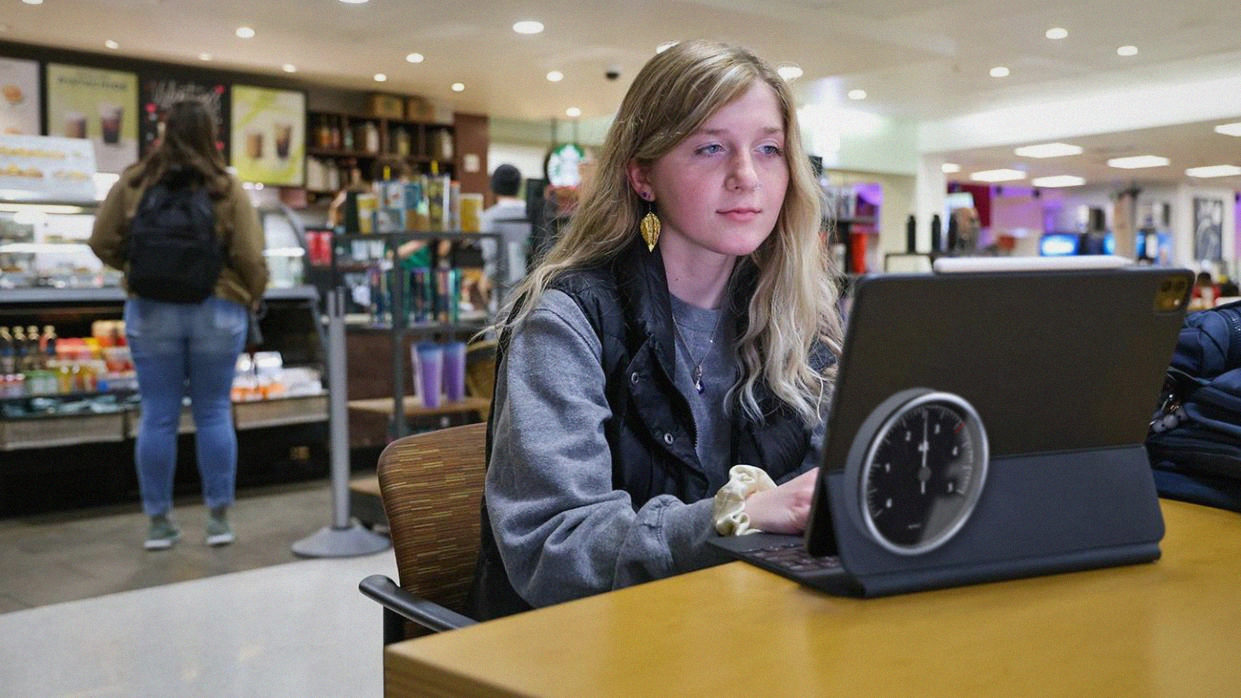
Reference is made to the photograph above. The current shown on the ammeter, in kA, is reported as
2.5 kA
